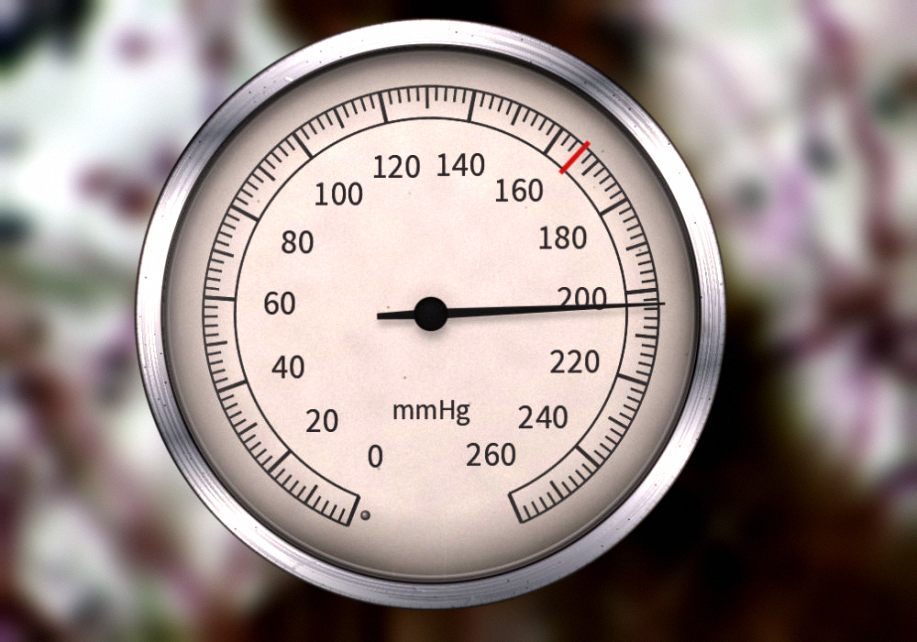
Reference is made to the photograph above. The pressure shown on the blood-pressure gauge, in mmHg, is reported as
203 mmHg
